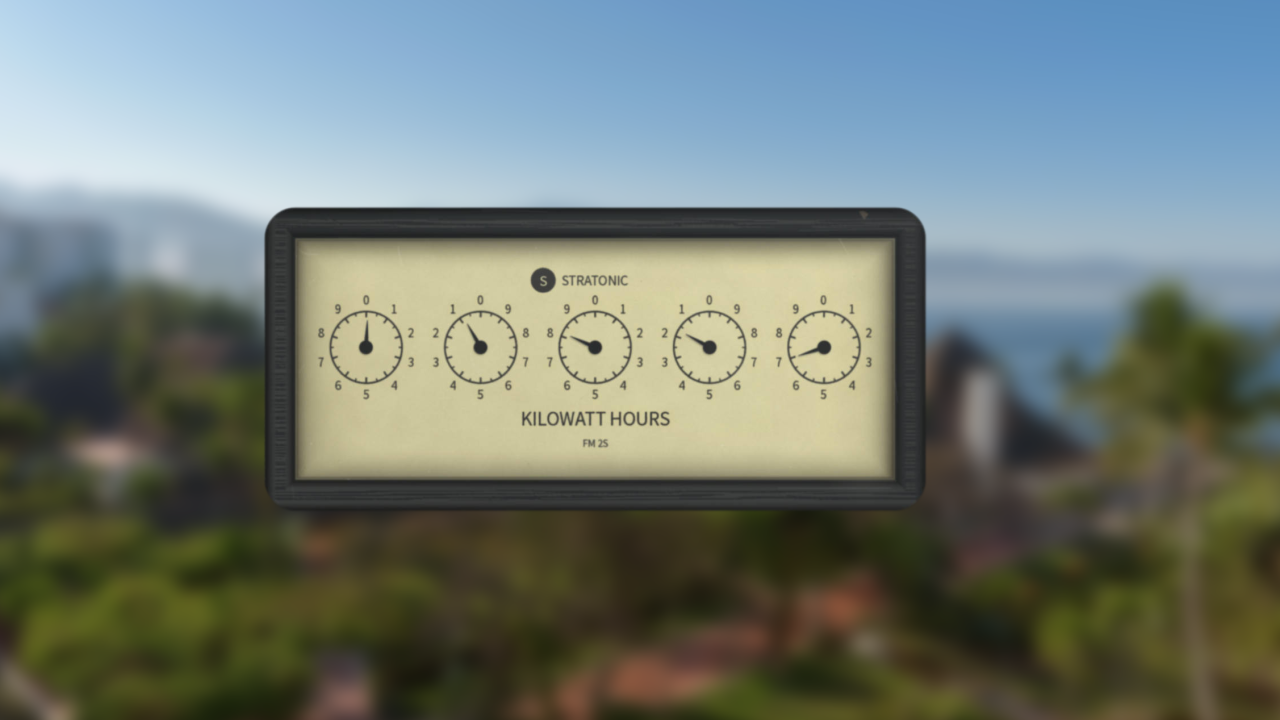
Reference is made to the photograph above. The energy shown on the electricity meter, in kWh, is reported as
817 kWh
